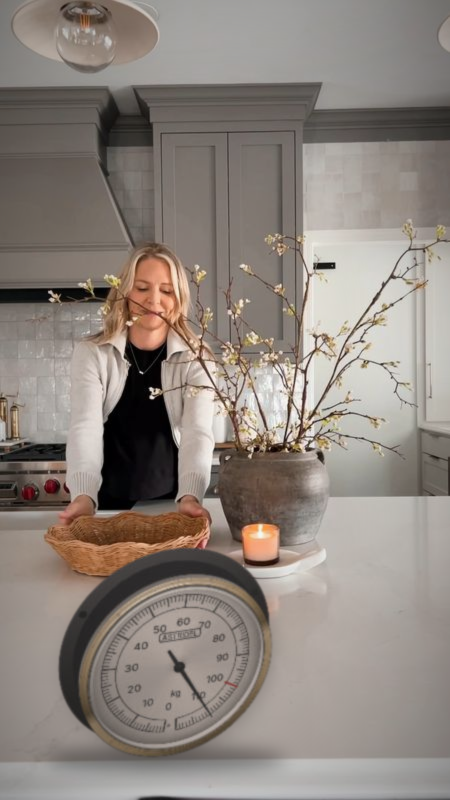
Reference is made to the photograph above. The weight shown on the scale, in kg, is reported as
110 kg
